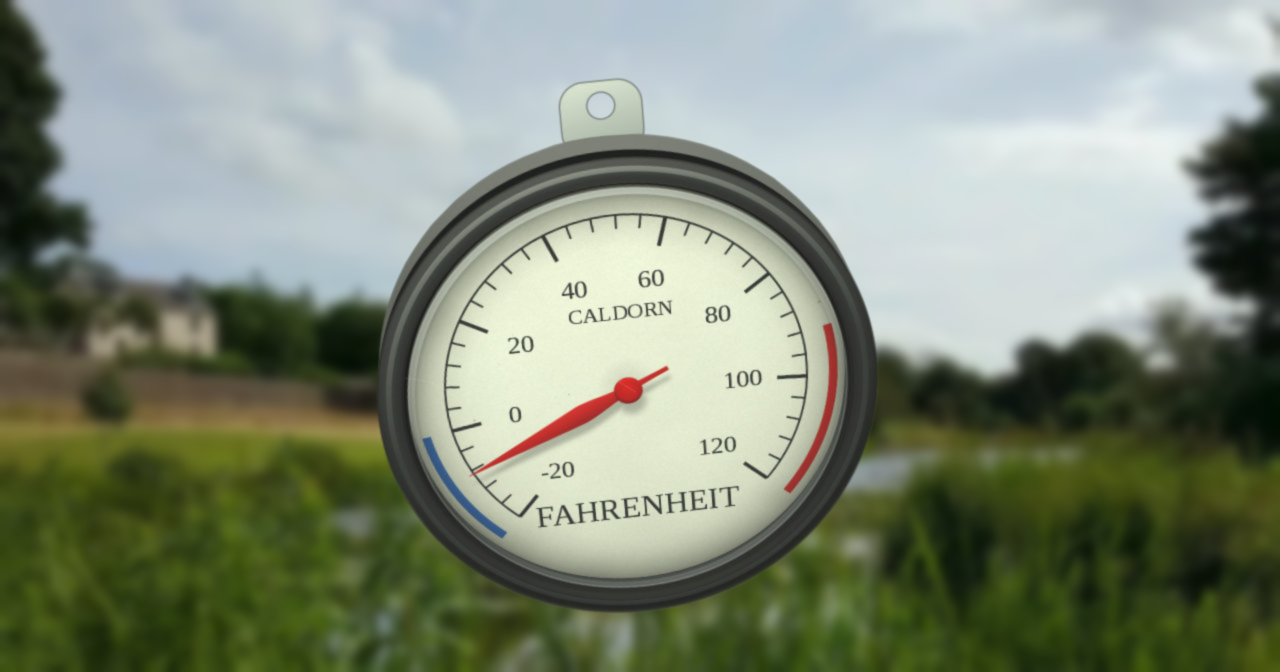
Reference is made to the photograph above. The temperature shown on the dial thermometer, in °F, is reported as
-8 °F
